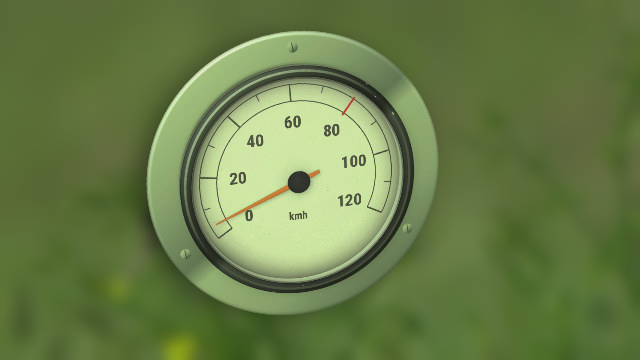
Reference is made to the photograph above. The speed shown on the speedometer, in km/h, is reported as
5 km/h
